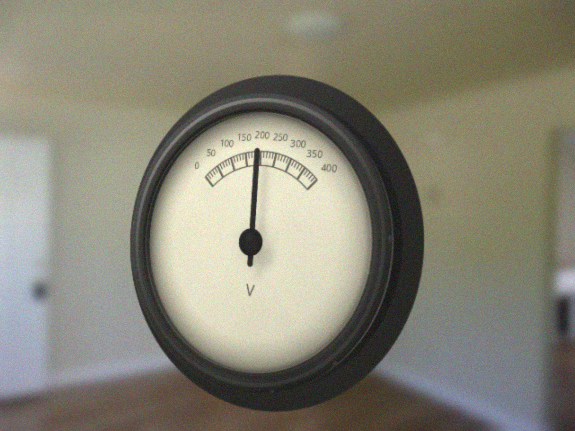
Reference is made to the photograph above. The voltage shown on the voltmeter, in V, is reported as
200 V
